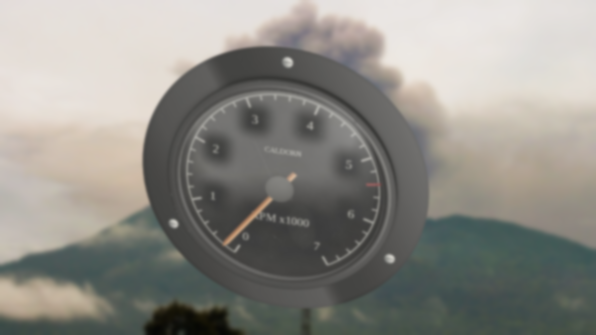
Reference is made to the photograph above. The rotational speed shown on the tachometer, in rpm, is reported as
200 rpm
